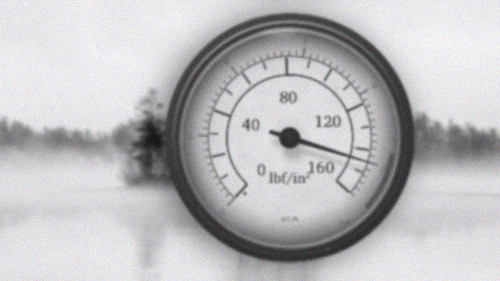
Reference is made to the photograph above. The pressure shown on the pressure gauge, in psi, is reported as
145 psi
